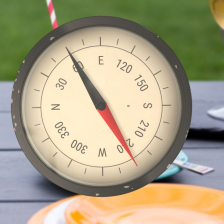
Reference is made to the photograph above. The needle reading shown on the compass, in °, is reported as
240 °
